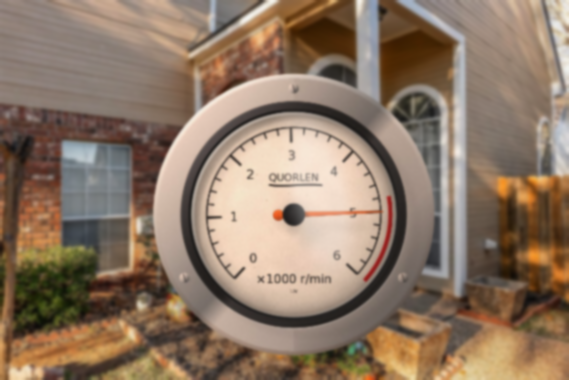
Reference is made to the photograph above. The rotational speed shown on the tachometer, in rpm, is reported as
5000 rpm
